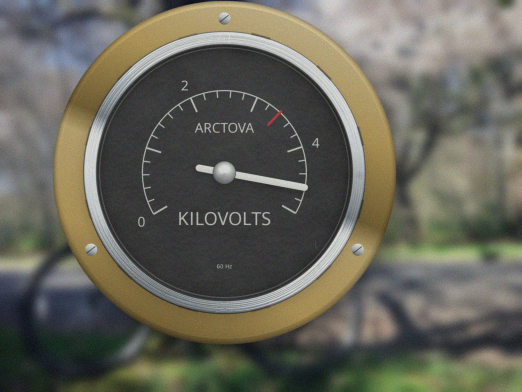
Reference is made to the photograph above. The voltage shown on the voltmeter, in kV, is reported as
4.6 kV
